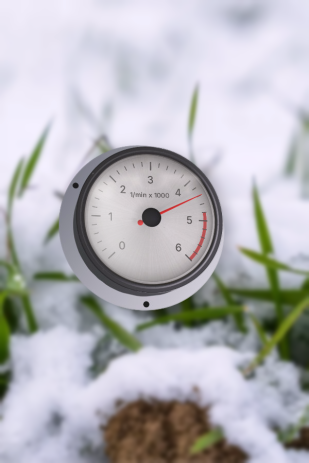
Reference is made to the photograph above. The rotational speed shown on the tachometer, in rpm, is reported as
4400 rpm
